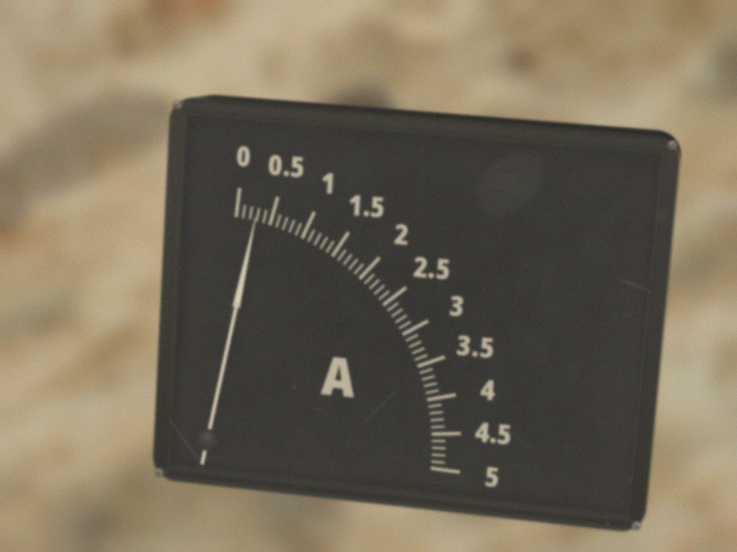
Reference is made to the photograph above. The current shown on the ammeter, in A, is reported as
0.3 A
